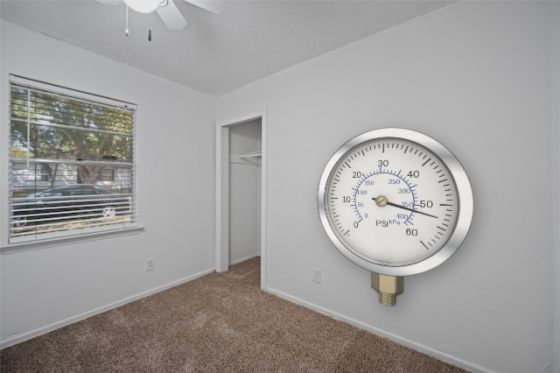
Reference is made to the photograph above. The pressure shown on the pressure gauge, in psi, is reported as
53 psi
